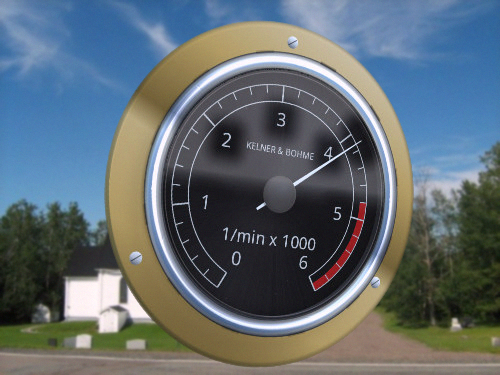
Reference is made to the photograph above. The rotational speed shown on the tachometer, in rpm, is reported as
4100 rpm
